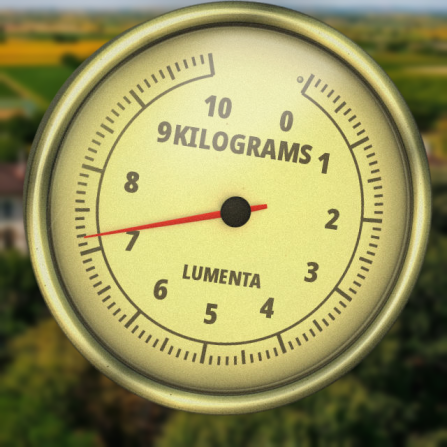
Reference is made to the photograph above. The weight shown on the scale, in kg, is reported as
7.2 kg
